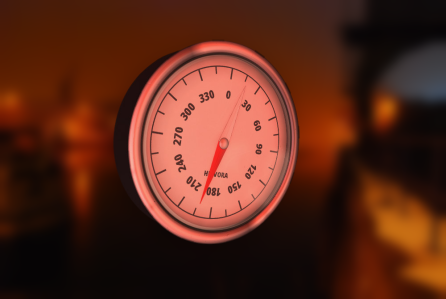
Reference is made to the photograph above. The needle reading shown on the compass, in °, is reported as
195 °
